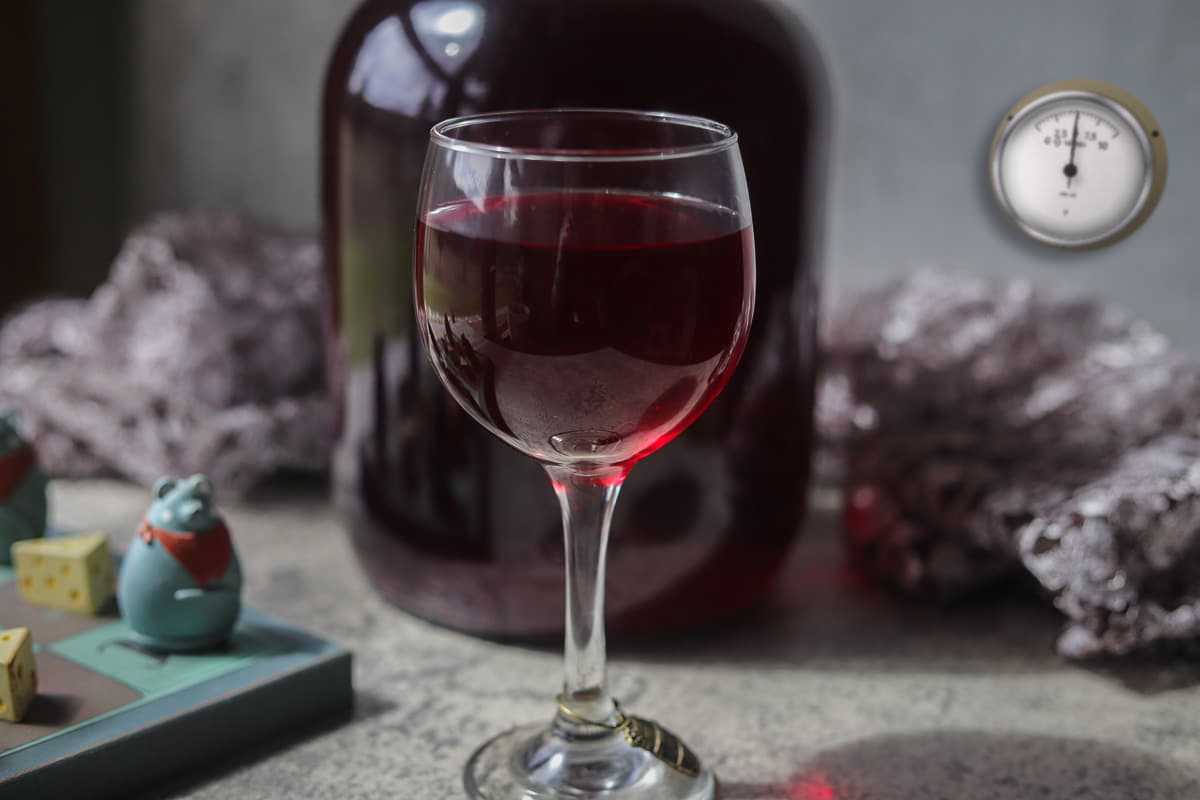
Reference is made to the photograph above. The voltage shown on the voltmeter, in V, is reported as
5 V
